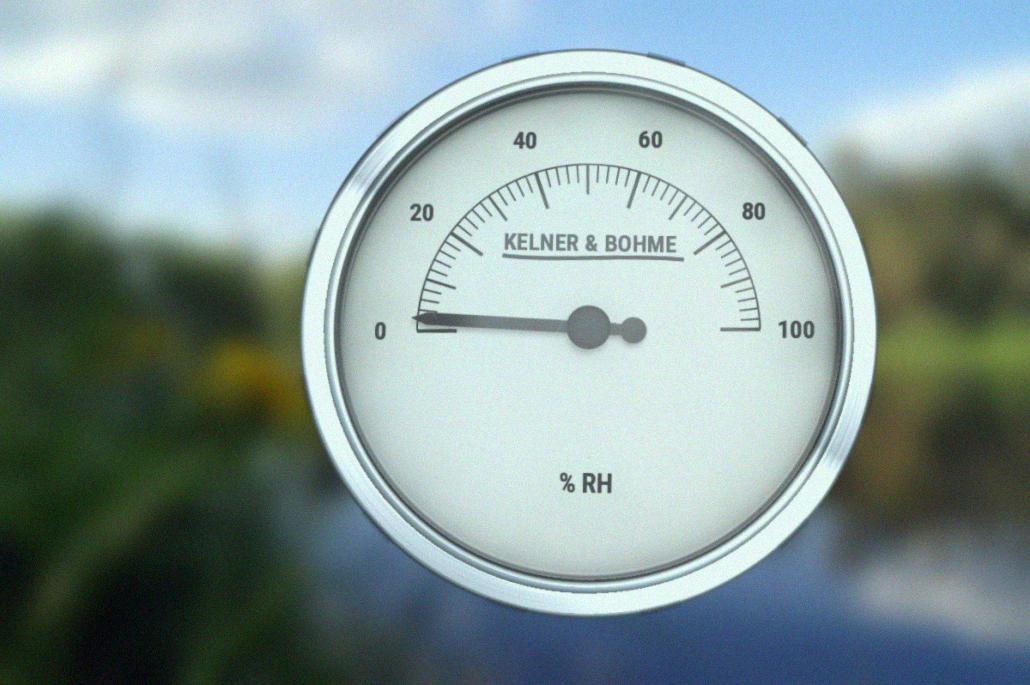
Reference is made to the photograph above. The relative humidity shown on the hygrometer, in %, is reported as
2 %
